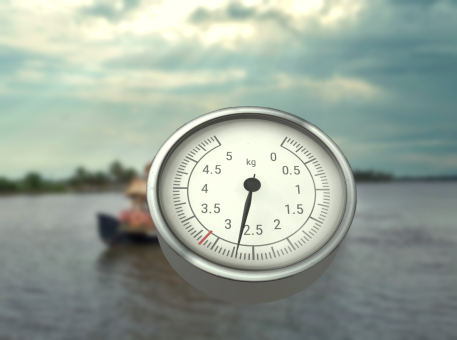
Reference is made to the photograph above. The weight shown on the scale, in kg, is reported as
2.7 kg
